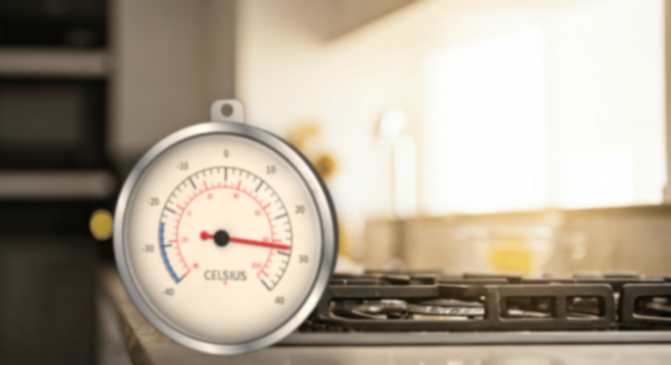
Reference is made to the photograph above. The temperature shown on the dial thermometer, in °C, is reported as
28 °C
